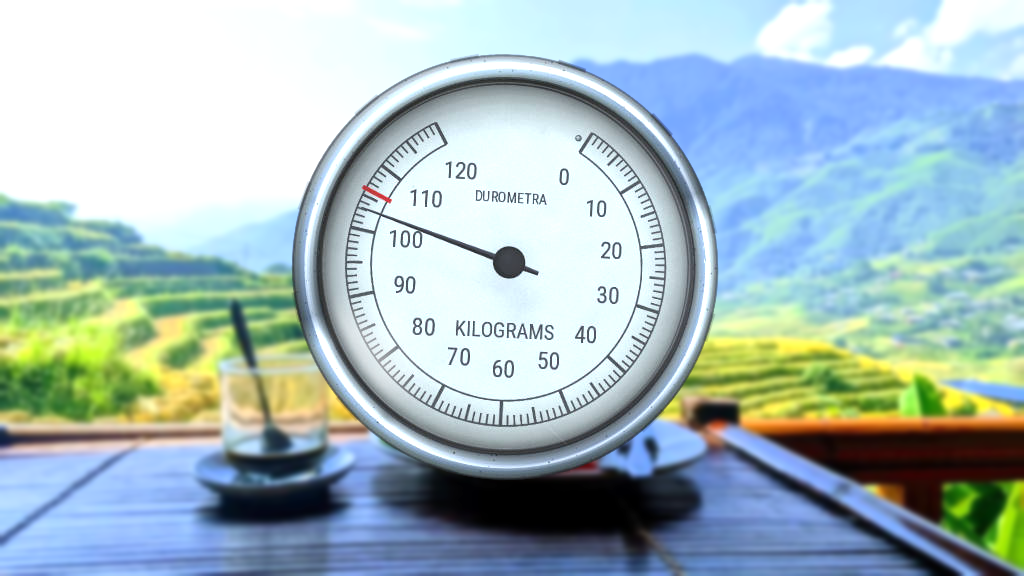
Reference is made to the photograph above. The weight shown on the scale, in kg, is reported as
103 kg
